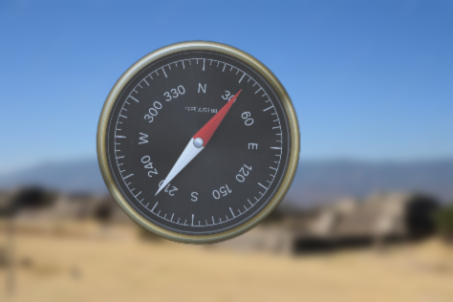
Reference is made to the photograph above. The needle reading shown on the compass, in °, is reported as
35 °
